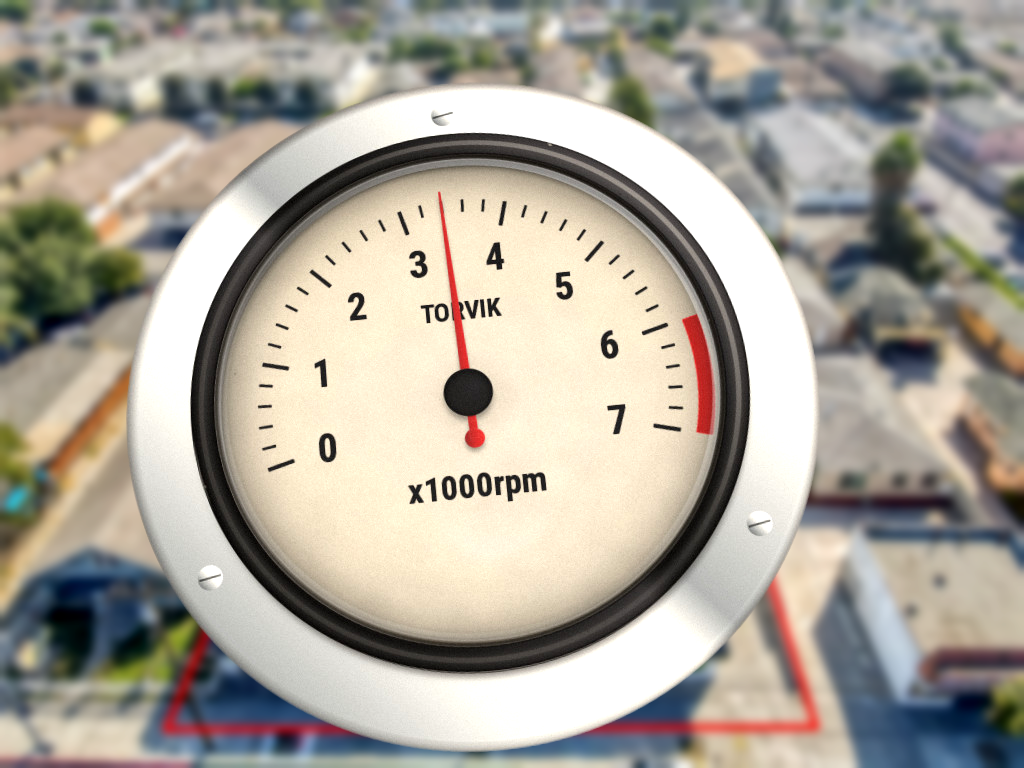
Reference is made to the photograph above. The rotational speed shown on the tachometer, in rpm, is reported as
3400 rpm
